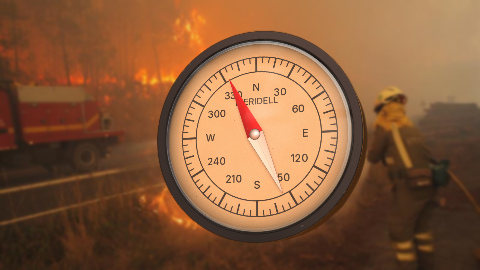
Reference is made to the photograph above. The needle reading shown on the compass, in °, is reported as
335 °
